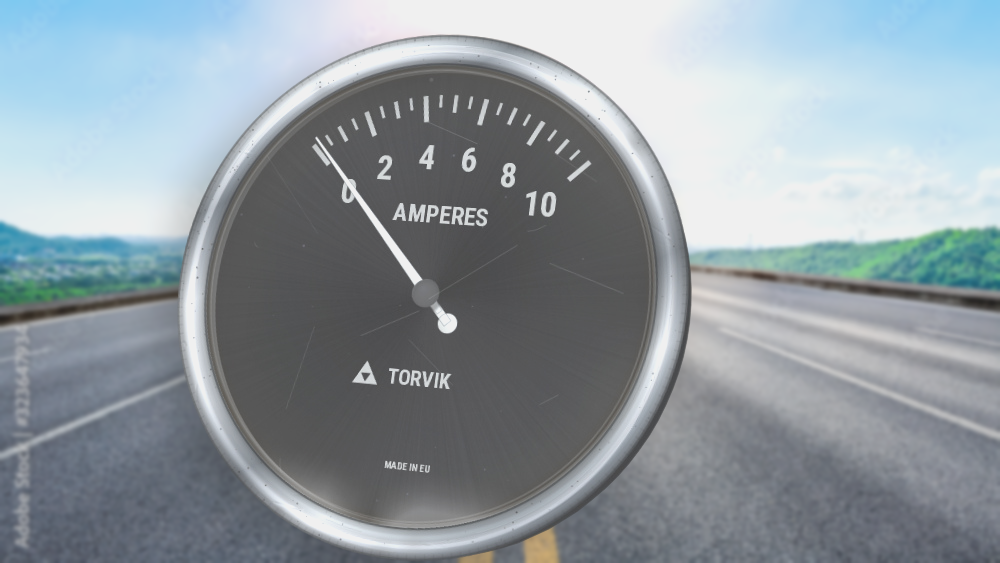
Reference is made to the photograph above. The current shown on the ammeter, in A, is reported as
0.25 A
